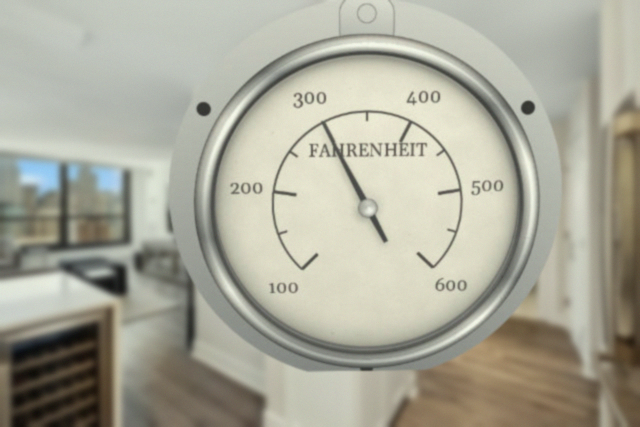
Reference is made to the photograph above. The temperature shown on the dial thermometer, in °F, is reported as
300 °F
